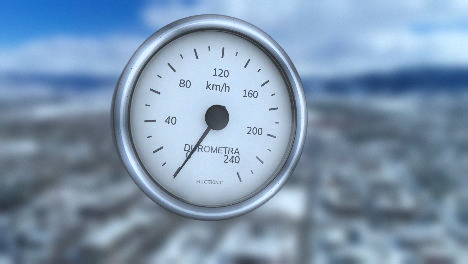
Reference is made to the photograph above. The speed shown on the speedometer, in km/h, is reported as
0 km/h
